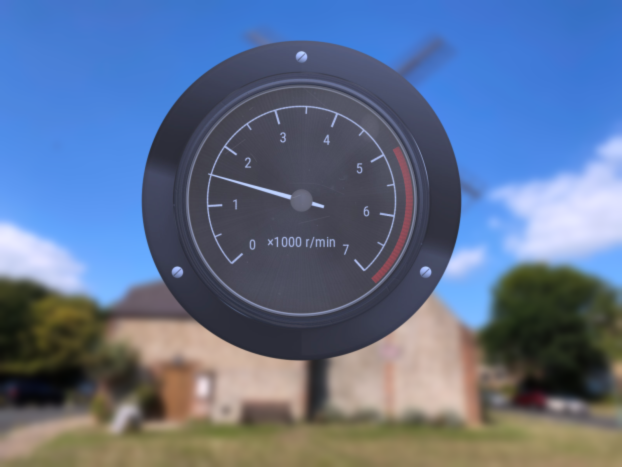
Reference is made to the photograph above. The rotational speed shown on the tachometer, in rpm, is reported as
1500 rpm
